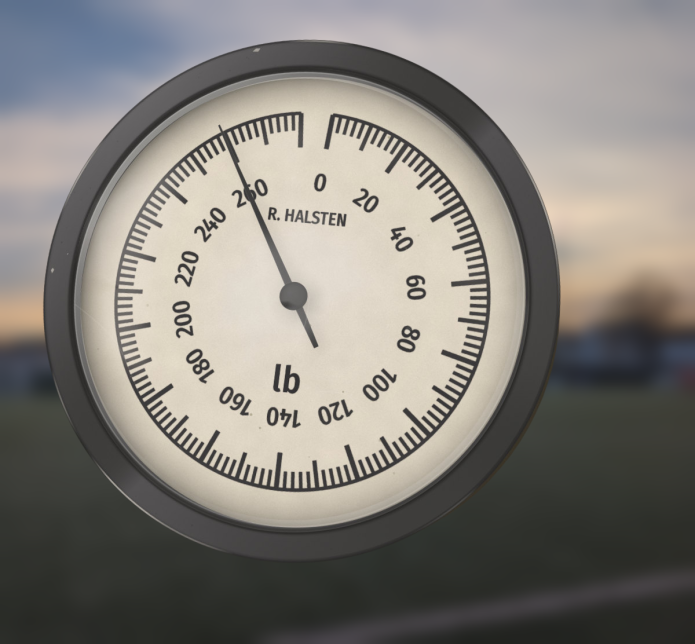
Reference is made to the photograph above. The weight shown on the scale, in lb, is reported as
260 lb
